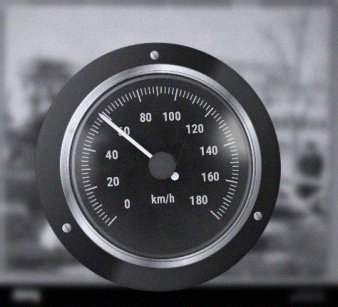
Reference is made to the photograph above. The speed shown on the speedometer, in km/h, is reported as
58 km/h
